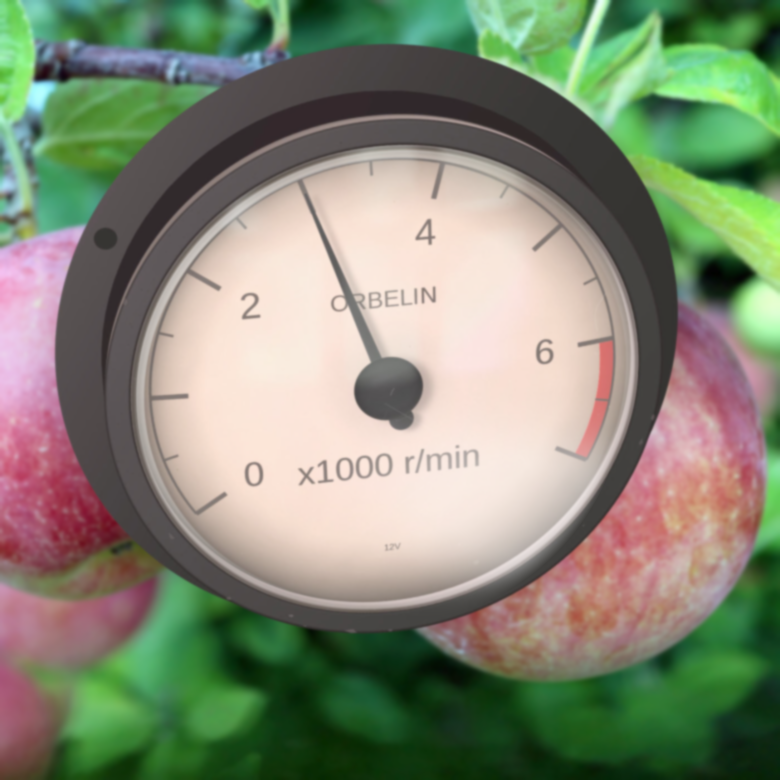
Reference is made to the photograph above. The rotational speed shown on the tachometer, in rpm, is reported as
3000 rpm
